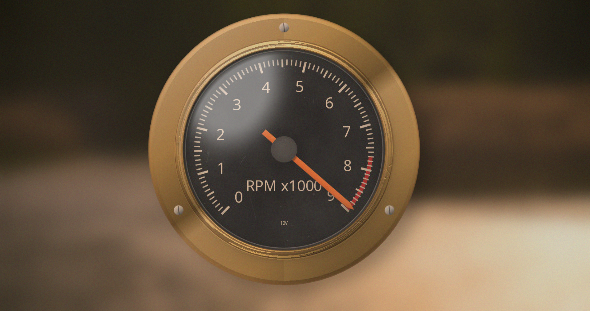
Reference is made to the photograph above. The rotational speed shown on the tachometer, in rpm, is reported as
8900 rpm
